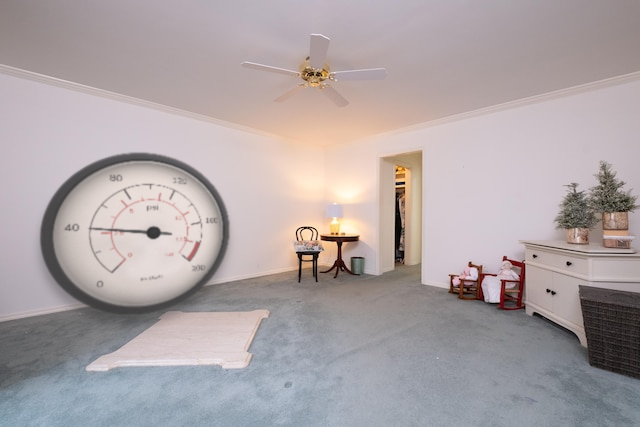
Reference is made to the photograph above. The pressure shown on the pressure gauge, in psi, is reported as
40 psi
